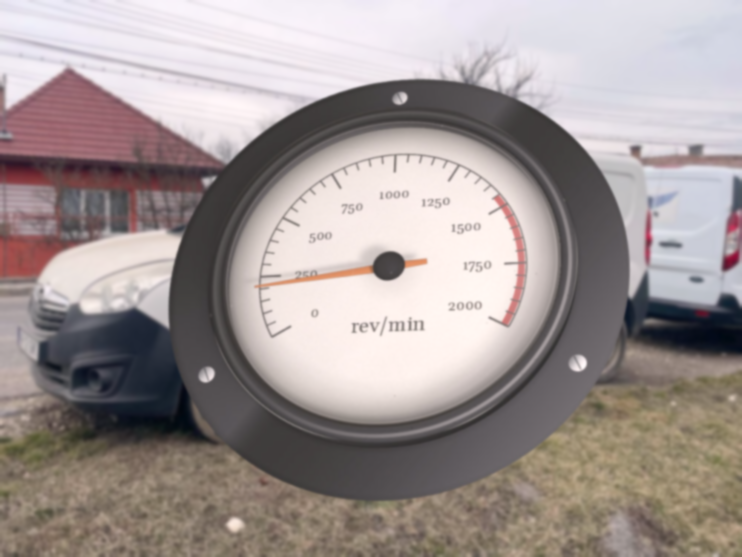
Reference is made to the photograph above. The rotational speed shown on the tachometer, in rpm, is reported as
200 rpm
